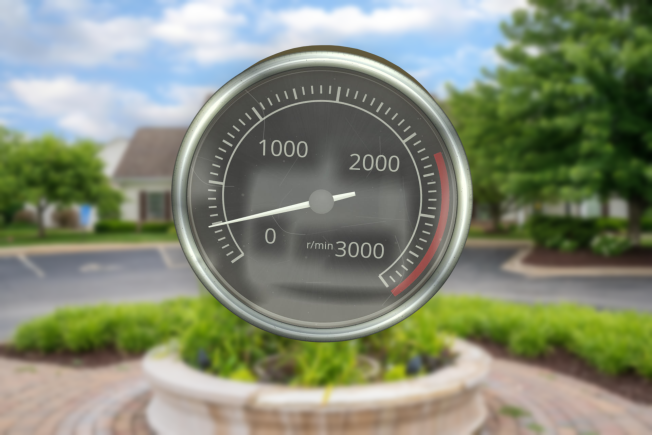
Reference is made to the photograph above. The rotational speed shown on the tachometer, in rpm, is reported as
250 rpm
